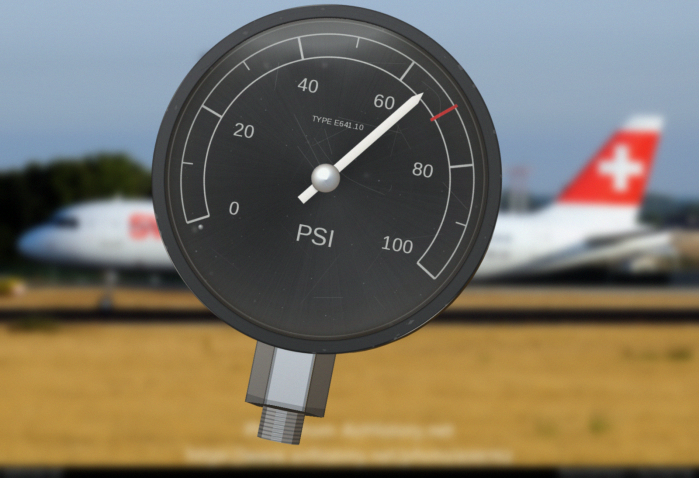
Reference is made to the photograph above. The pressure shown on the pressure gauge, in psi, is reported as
65 psi
